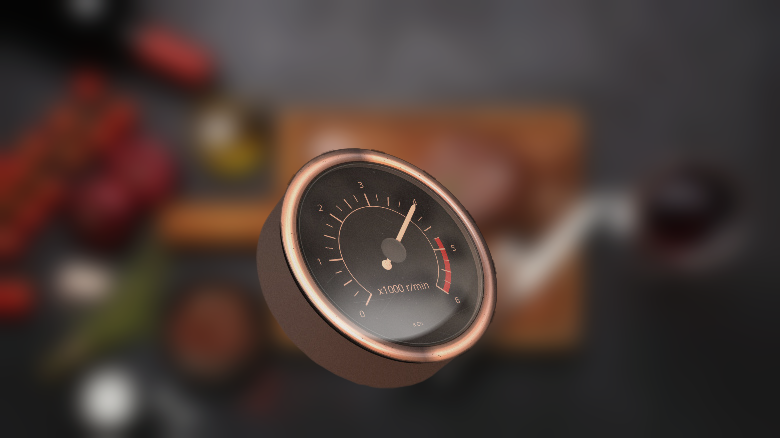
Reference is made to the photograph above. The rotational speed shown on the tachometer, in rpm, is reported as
4000 rpm
